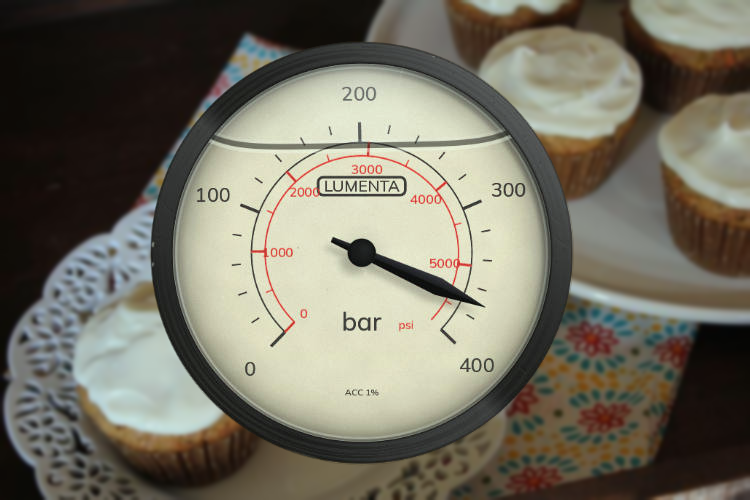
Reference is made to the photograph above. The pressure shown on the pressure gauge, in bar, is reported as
370 bar
